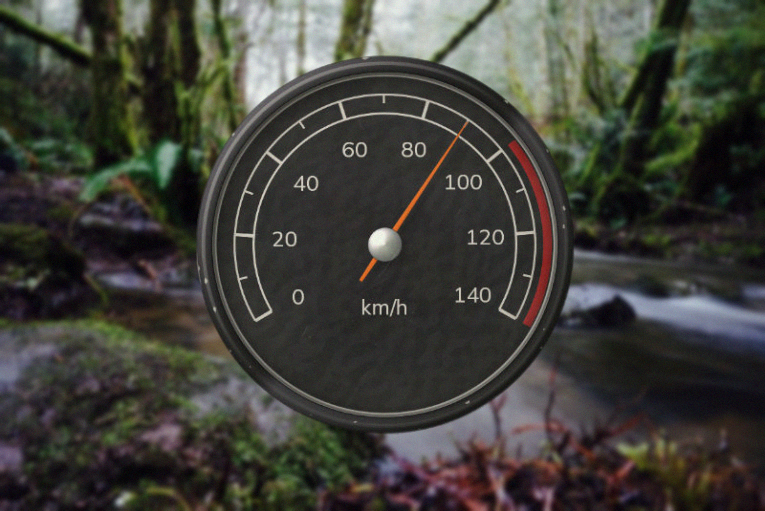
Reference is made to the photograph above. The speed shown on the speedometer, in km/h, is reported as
90 km/h
